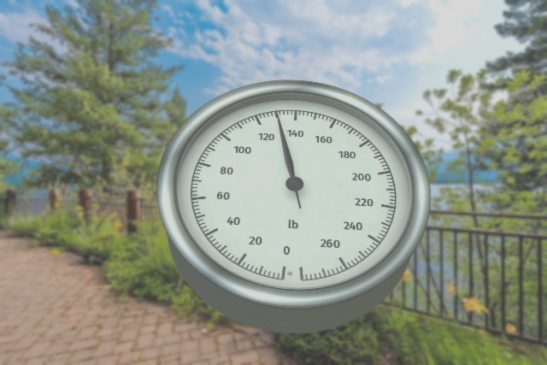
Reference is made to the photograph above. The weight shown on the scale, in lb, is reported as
130 lb
